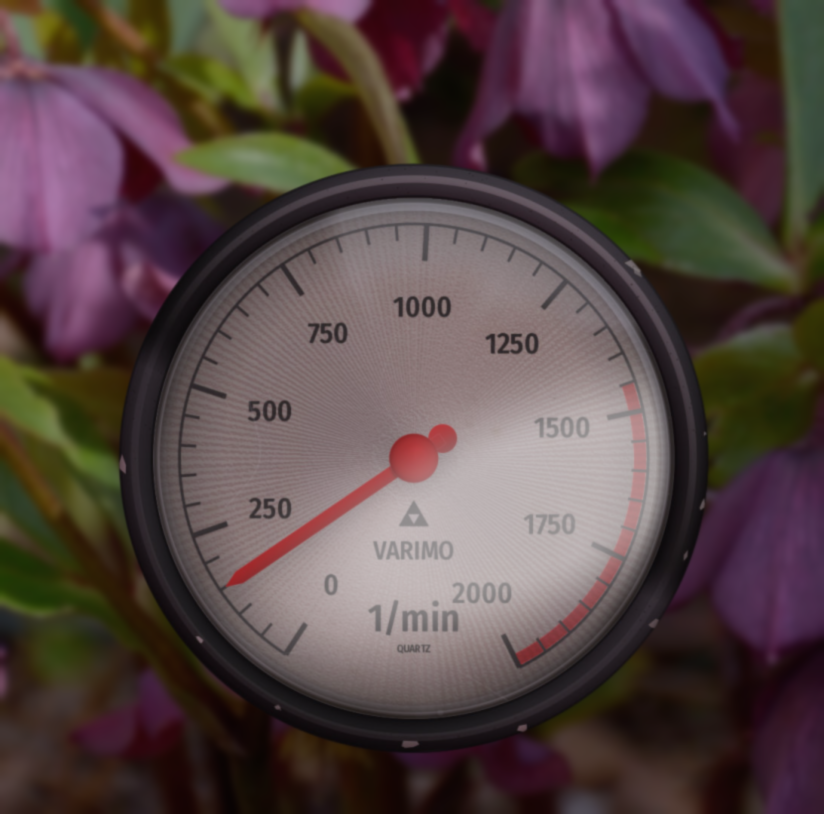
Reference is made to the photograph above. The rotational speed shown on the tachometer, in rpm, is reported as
150 rpm
